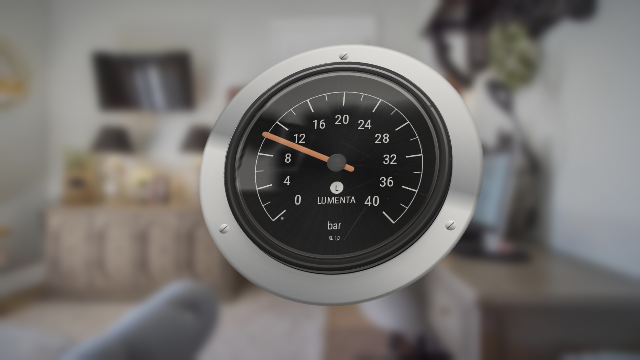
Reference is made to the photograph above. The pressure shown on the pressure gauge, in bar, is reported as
10 bar
